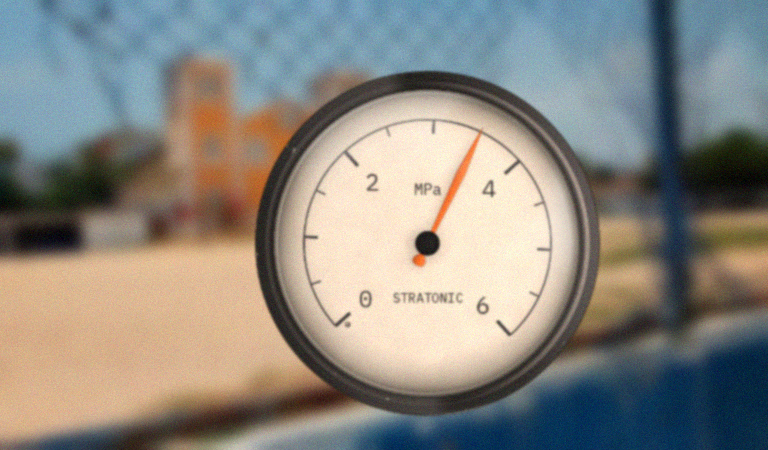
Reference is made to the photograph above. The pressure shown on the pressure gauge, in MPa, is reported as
3.5 MPa
